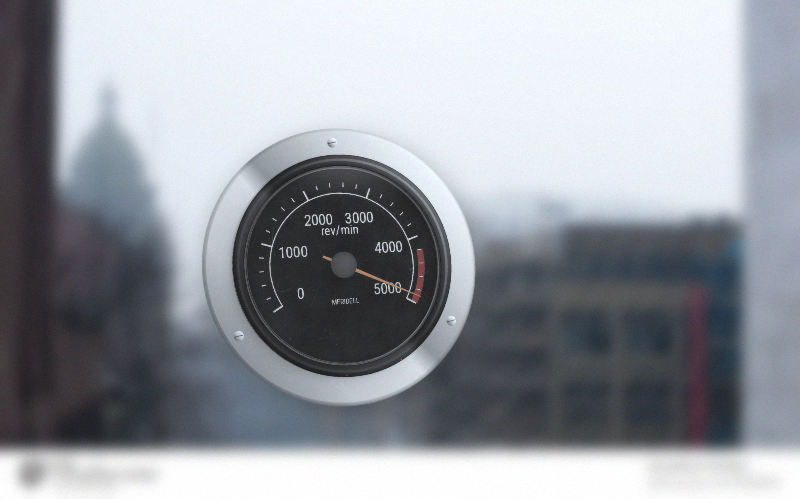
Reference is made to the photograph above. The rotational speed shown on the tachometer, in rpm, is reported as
4900 rpm
